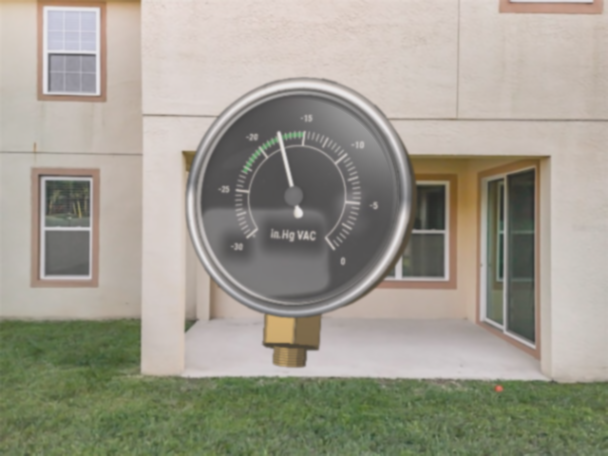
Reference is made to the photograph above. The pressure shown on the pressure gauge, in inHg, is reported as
-17.5 inHg
